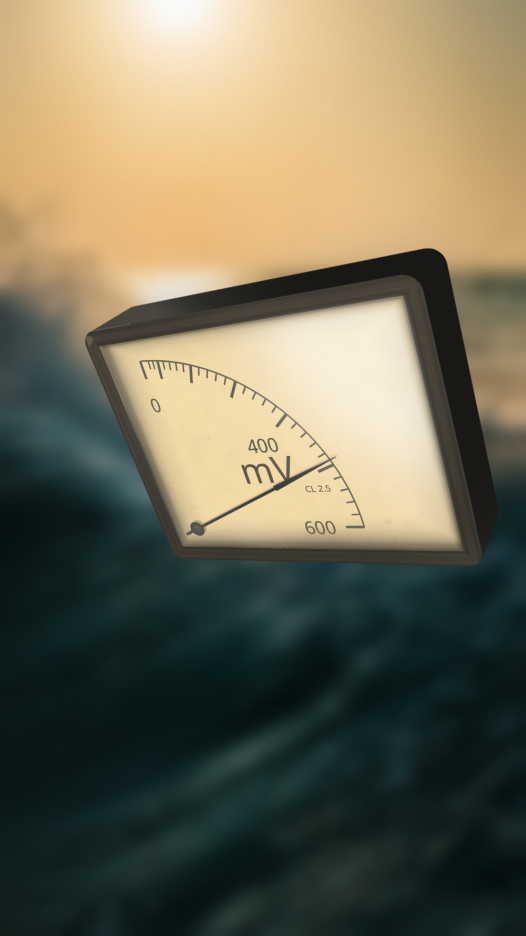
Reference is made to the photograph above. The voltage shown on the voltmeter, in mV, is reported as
490 mV
